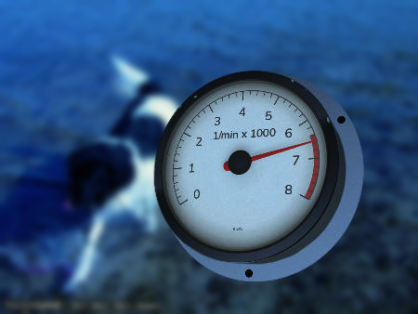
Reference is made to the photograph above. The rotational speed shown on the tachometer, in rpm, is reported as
6600 rpm
